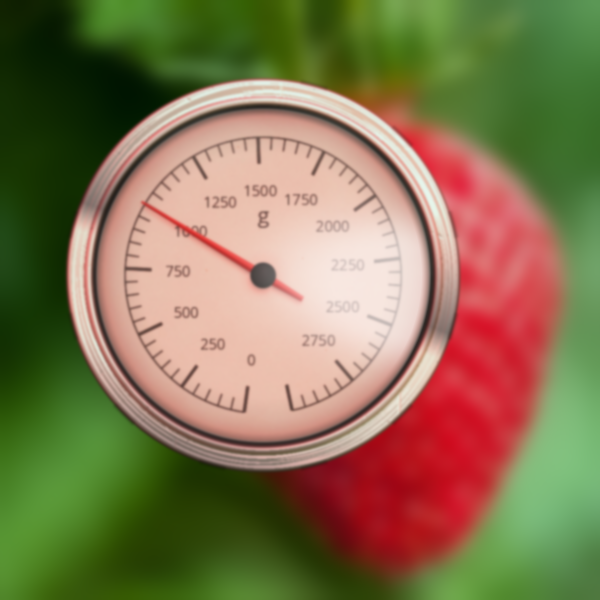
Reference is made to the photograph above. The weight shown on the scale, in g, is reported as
1000 g
